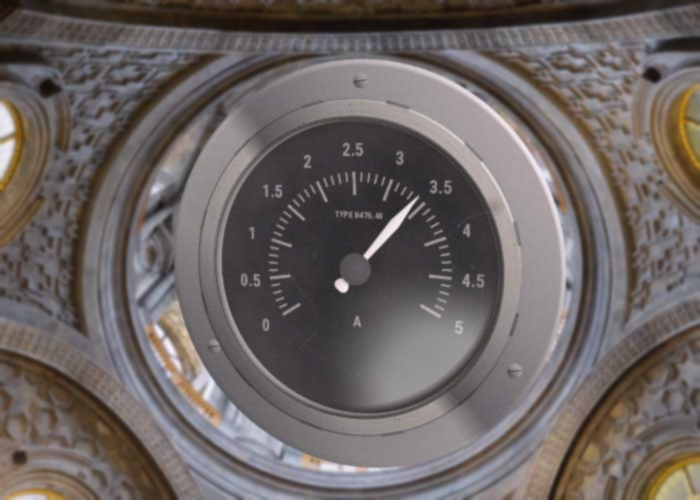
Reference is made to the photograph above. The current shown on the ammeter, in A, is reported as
3.4 A
